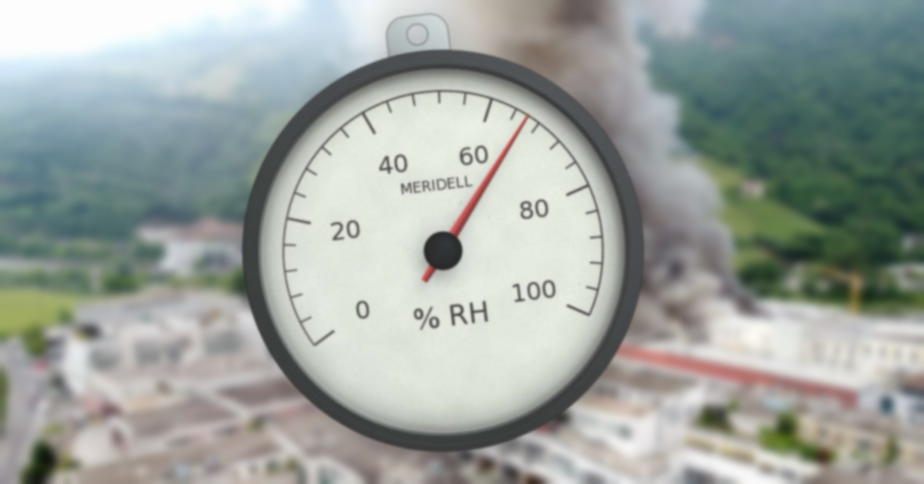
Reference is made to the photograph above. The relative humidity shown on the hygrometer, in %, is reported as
66 %
